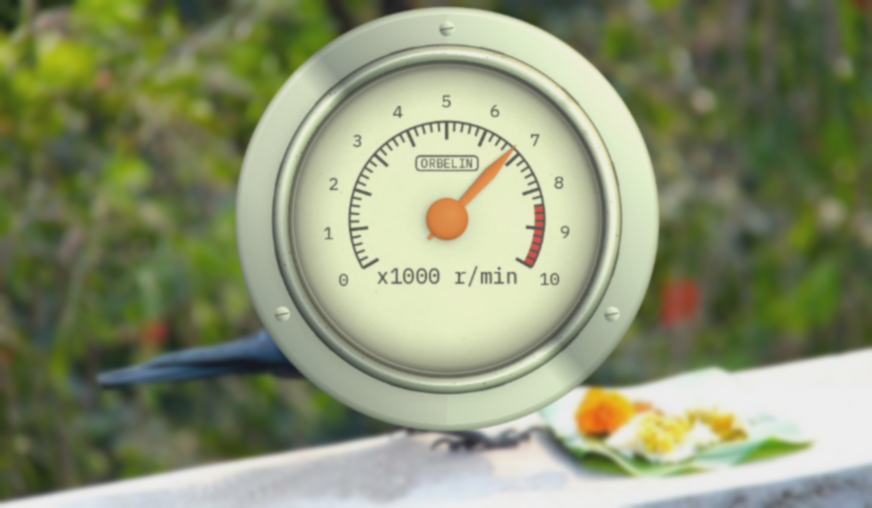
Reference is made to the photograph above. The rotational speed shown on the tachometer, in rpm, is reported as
6800 rpm
